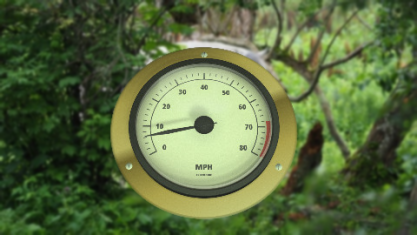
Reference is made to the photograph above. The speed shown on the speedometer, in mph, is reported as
6 mph
